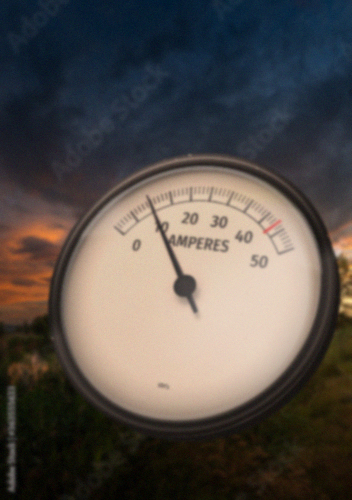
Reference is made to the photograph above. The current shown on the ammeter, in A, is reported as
10 A
